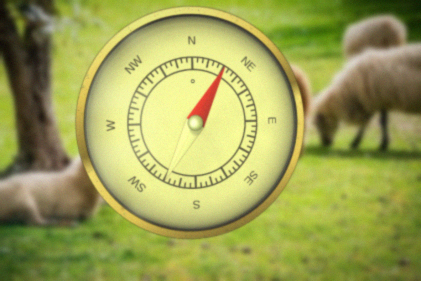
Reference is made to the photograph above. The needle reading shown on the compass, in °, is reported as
30 °
